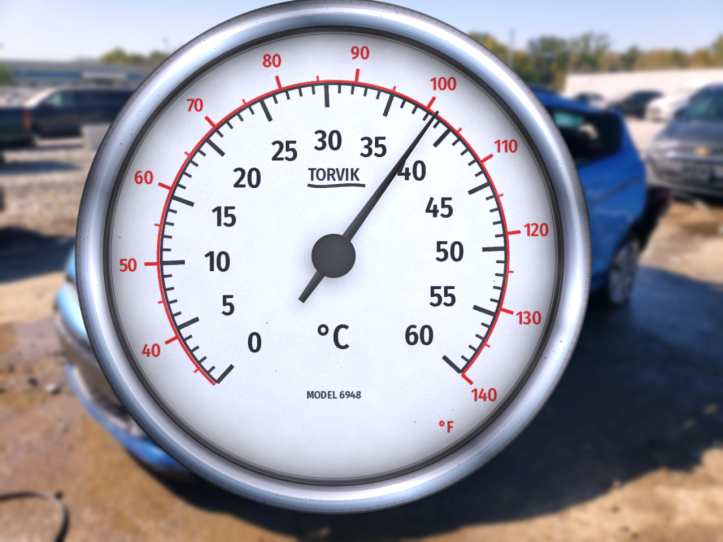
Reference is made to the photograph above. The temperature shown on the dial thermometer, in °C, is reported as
38.5 °C
